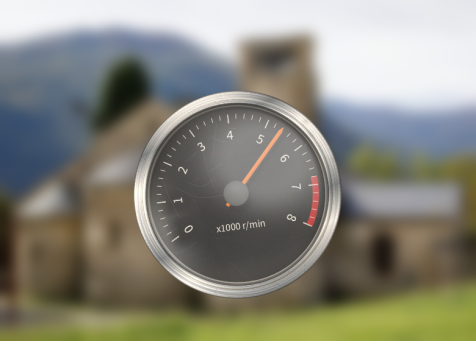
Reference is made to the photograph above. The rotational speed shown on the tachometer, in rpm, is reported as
5400 rpm
